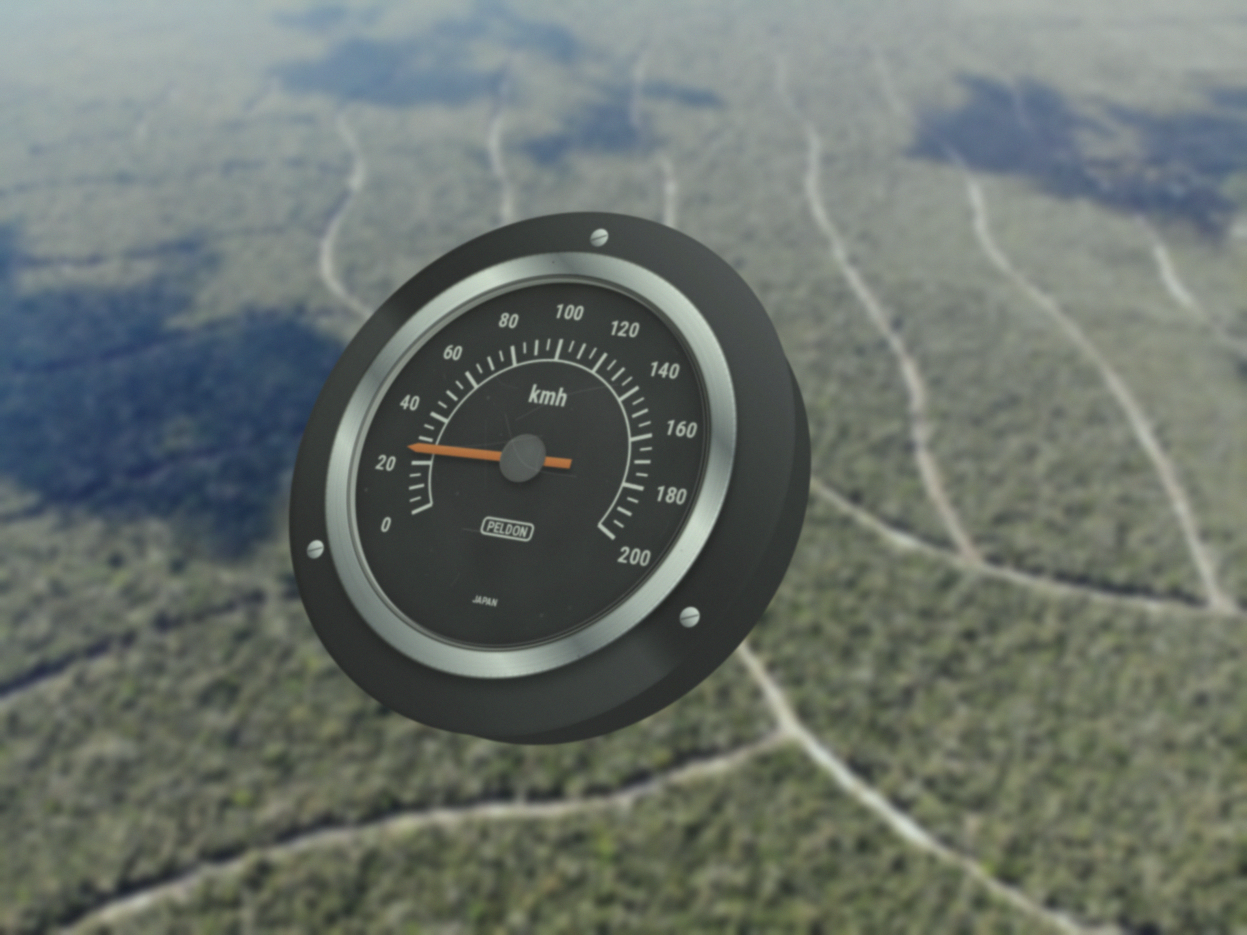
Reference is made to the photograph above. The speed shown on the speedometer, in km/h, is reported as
25 km/h
